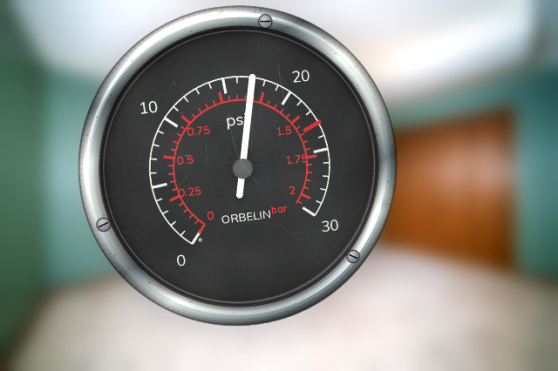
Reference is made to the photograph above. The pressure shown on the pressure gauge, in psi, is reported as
17 psi
